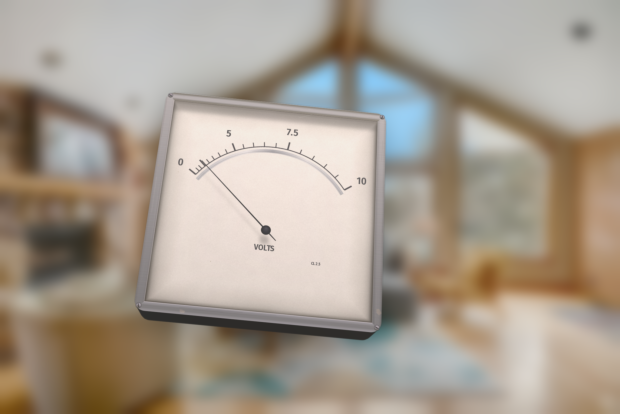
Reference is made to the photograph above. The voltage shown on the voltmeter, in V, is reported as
2.5 V
